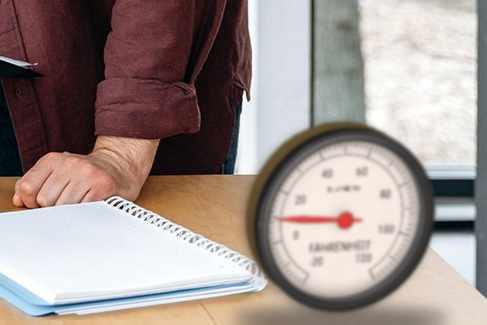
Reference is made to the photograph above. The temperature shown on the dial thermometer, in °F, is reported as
10 °F
